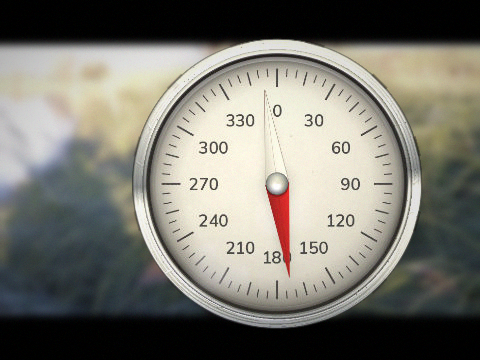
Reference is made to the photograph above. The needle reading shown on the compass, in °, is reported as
172.5 °
